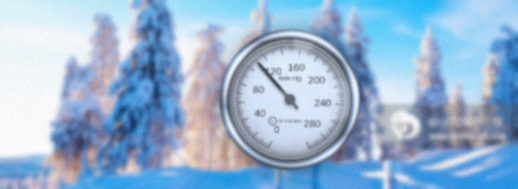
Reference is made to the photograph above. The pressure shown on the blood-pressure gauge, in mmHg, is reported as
110 mmHg
